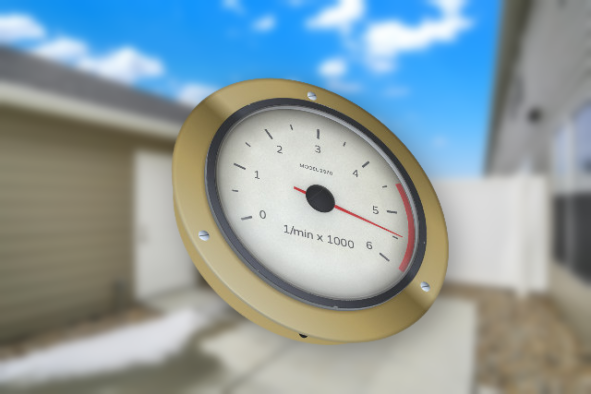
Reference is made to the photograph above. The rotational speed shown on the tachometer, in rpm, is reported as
5500 rpm
